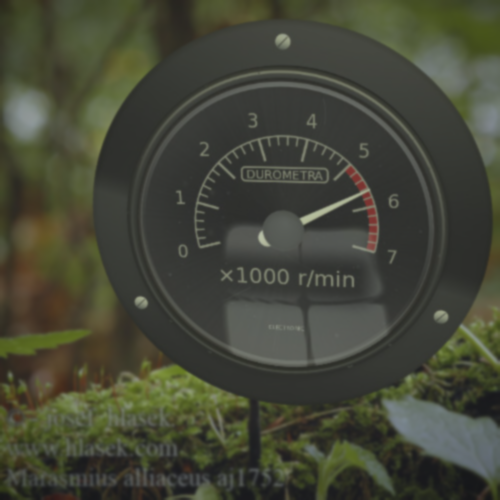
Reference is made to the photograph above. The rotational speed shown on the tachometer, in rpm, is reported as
5600 rpm
